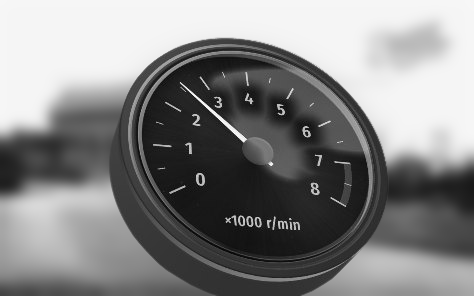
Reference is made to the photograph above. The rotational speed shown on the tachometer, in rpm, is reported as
2500 rpm
